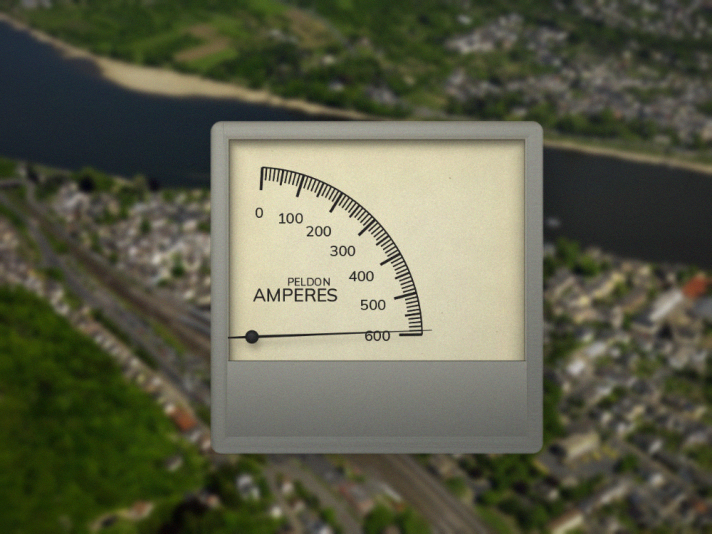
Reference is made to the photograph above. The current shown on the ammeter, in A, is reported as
590 A
